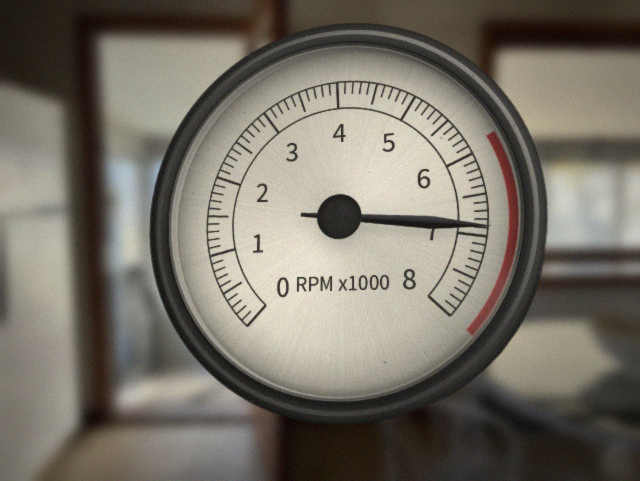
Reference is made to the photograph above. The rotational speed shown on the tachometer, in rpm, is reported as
6900 rpm
